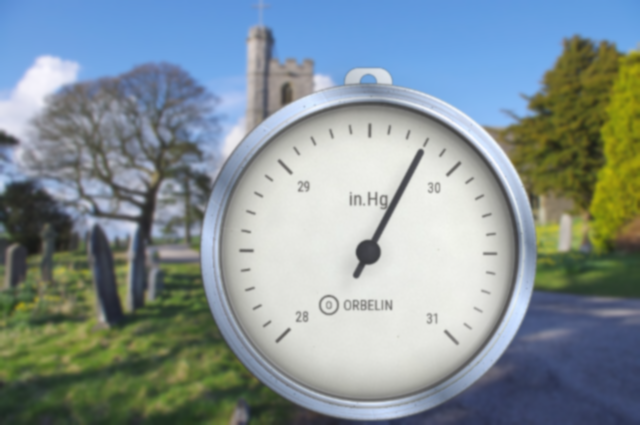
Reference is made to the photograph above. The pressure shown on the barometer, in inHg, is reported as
29.8 inHg
